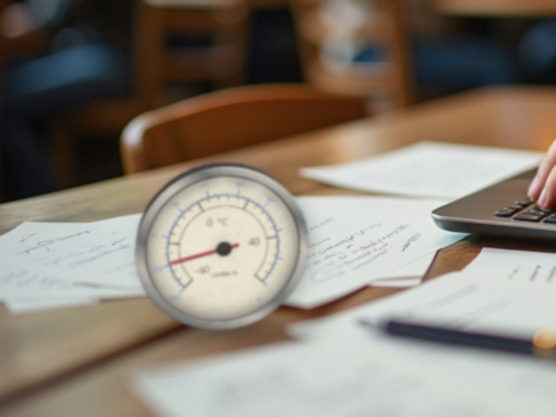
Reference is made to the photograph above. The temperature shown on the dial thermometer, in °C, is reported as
-28 °C
